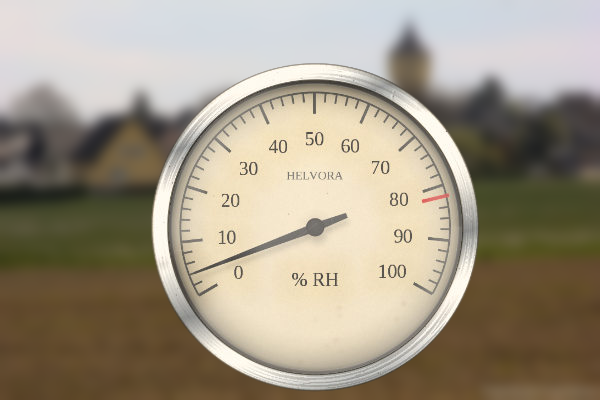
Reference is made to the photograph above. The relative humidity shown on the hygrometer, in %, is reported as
4 %
